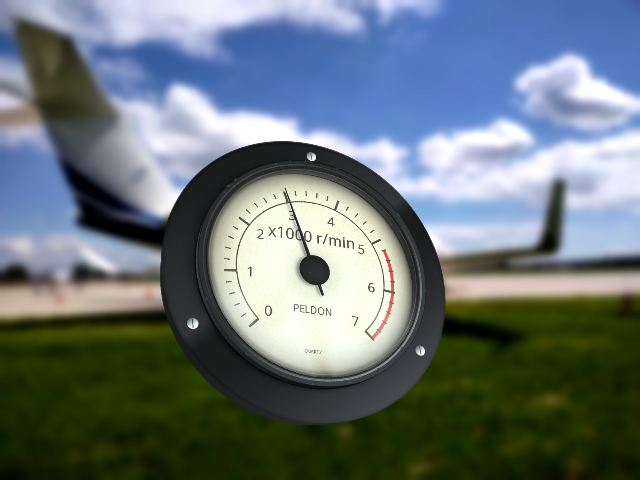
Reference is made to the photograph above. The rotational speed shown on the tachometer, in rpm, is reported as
3000 rpm
